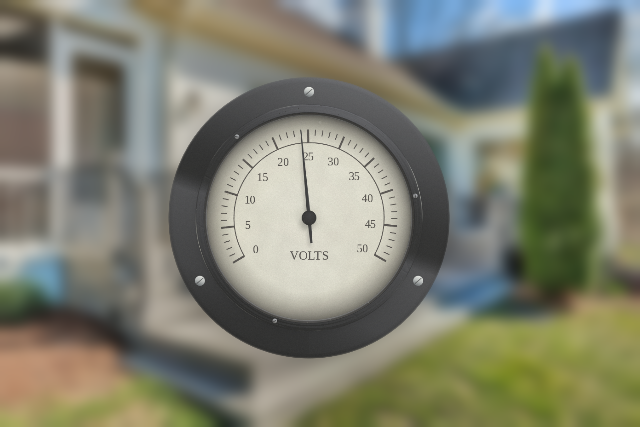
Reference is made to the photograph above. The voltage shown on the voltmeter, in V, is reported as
24 V
